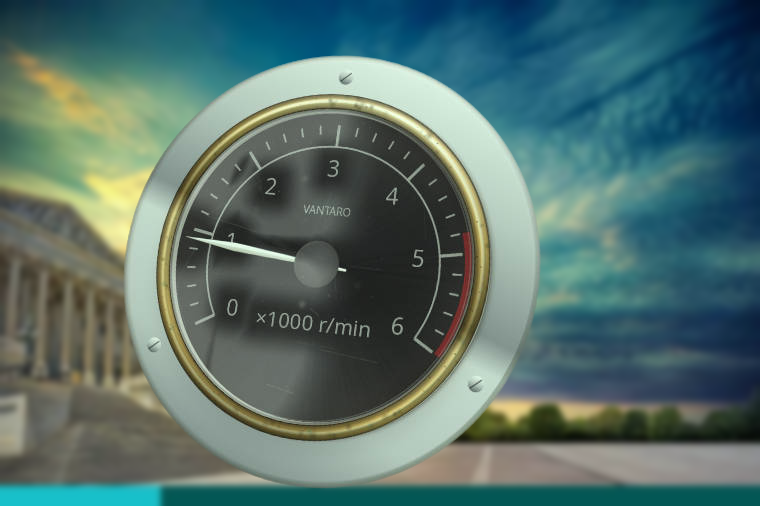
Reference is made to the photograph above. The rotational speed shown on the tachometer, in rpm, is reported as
900 rpm
